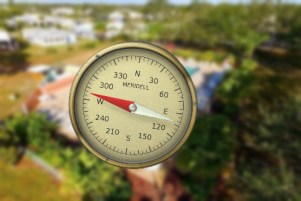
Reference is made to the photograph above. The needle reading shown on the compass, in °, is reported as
280 °
